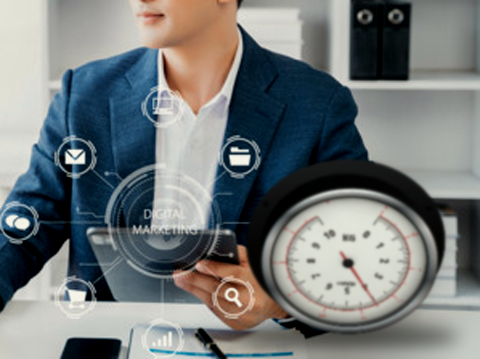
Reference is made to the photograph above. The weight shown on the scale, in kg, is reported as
4 kg
